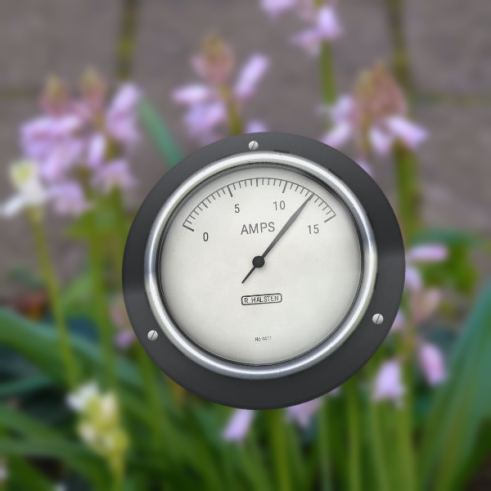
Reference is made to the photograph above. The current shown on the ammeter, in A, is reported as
12.5 A
